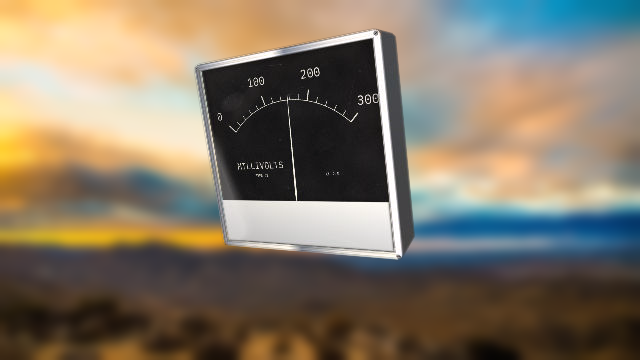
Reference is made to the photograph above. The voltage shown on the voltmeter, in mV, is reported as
160 mV
